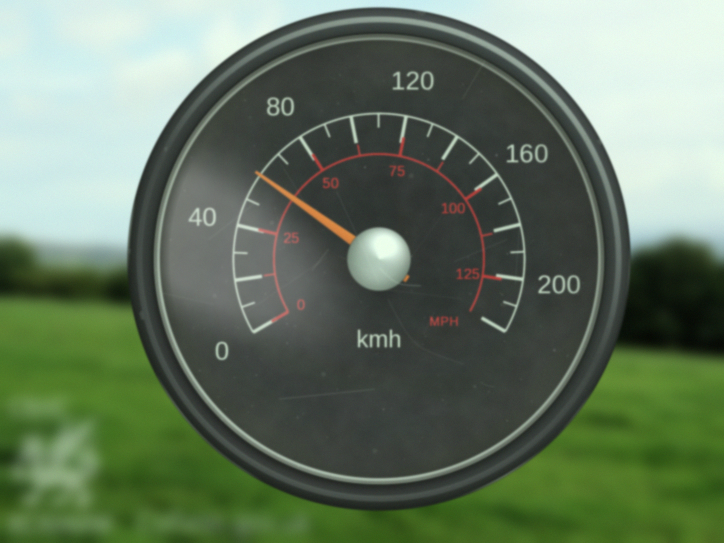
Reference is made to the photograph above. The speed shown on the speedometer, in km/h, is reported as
60 km/h
